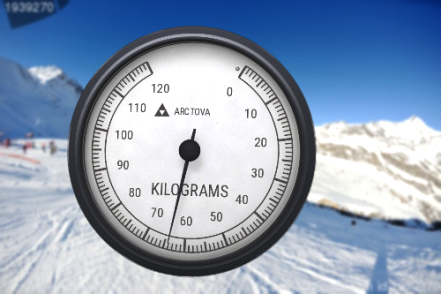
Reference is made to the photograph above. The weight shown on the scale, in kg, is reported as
64 kg
